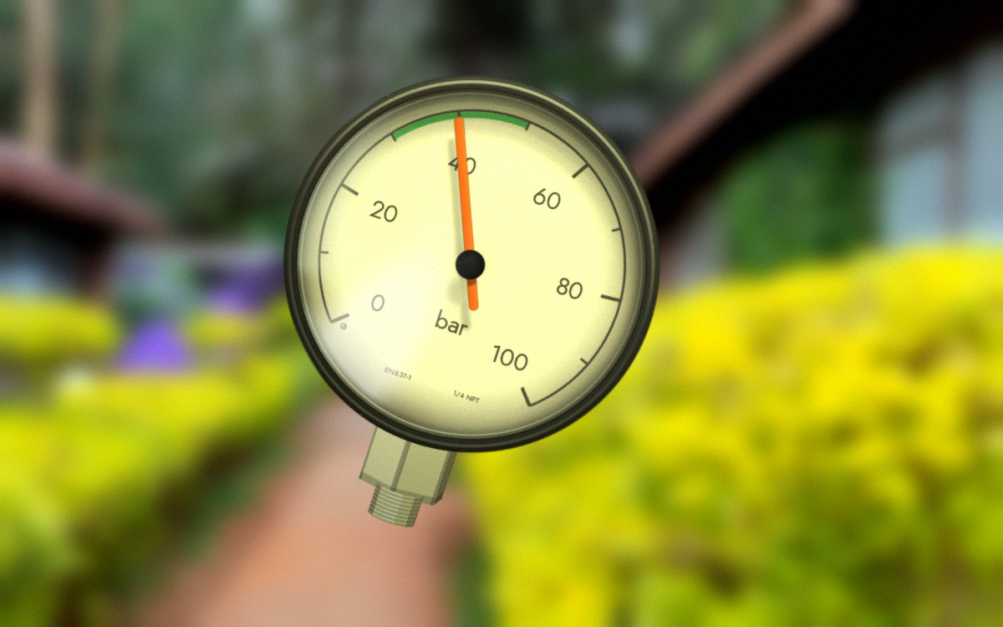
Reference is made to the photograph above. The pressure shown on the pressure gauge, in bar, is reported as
40 bar
